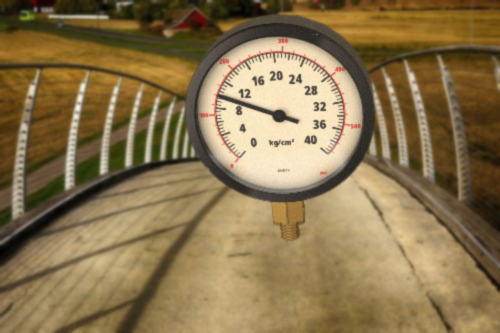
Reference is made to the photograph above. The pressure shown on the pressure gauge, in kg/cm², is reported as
10 kg/cm²
